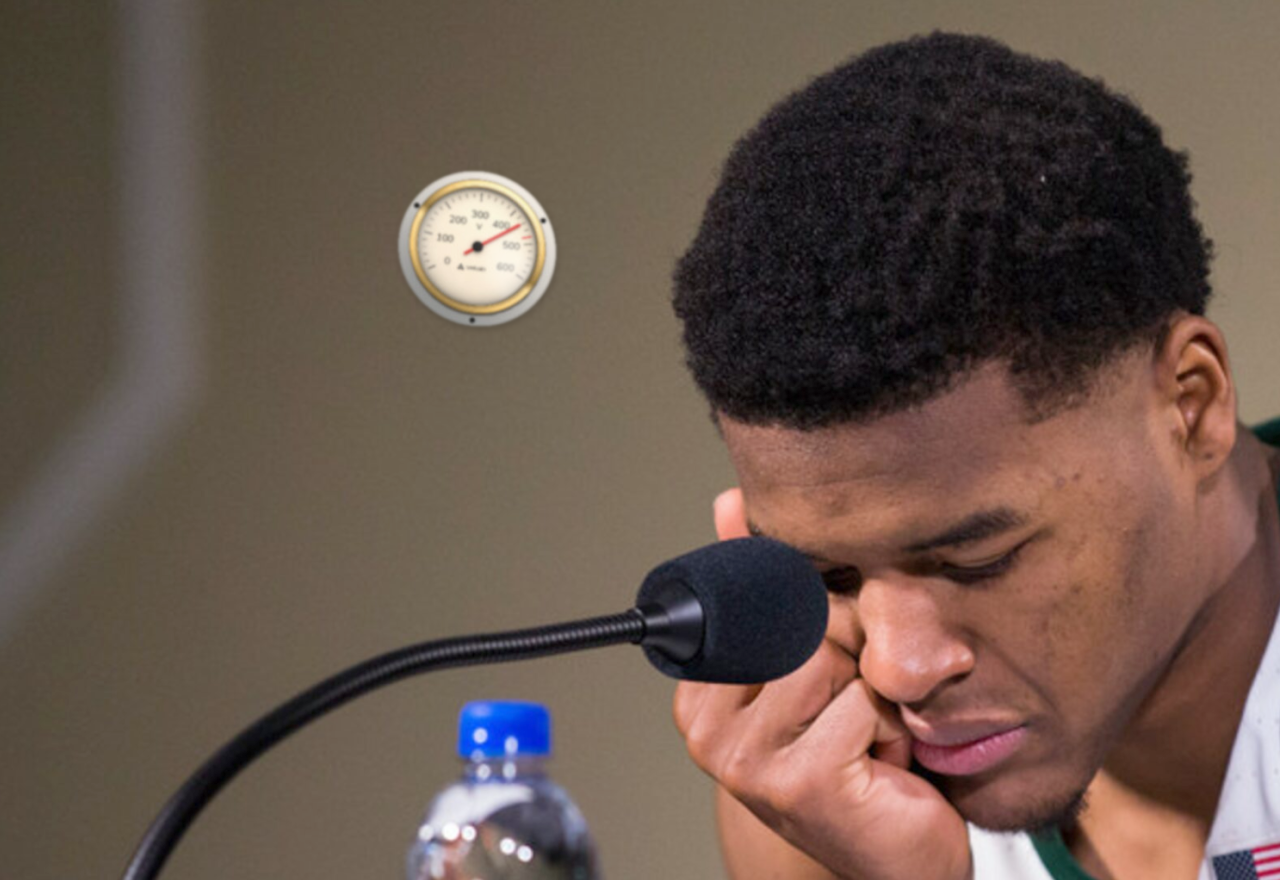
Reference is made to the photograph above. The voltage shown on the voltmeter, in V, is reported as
440 V
